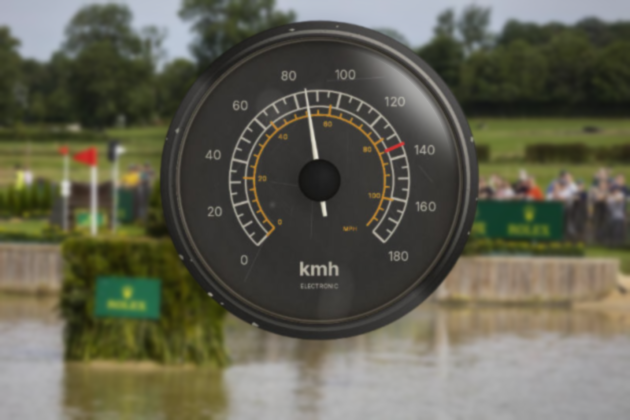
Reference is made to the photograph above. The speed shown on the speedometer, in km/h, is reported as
85 km/h
